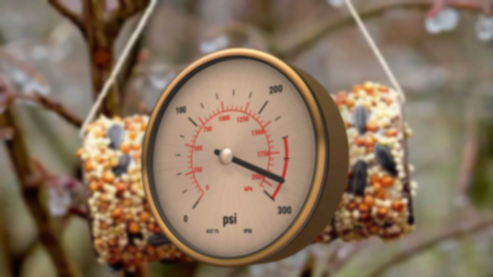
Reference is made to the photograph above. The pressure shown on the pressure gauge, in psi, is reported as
280 psi
